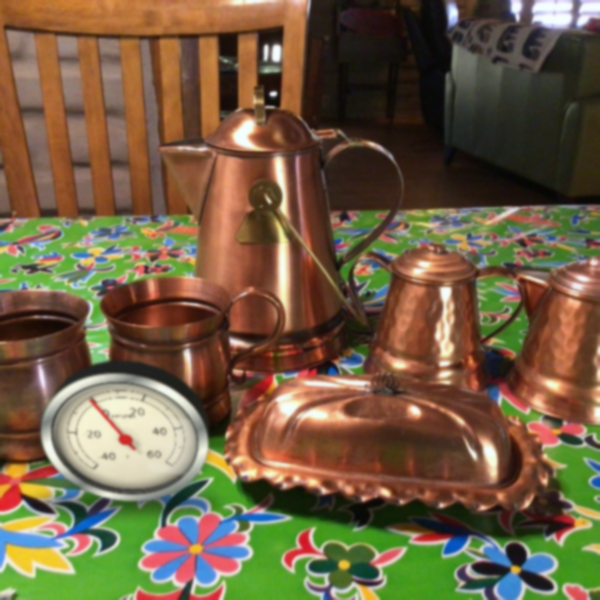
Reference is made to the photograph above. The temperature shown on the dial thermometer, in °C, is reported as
0 °C
